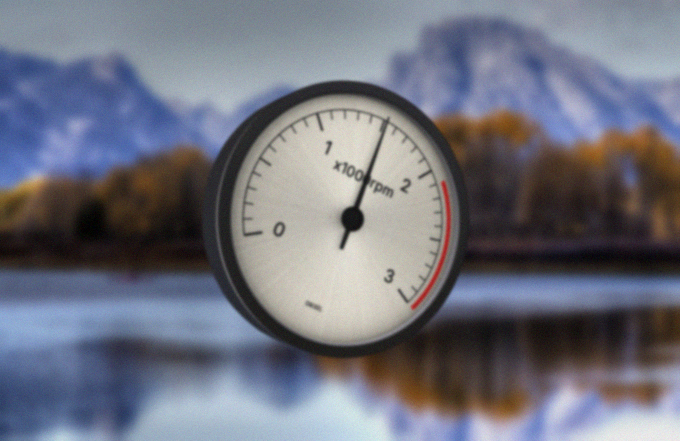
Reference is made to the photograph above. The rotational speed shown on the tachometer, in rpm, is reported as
1500 rpm
